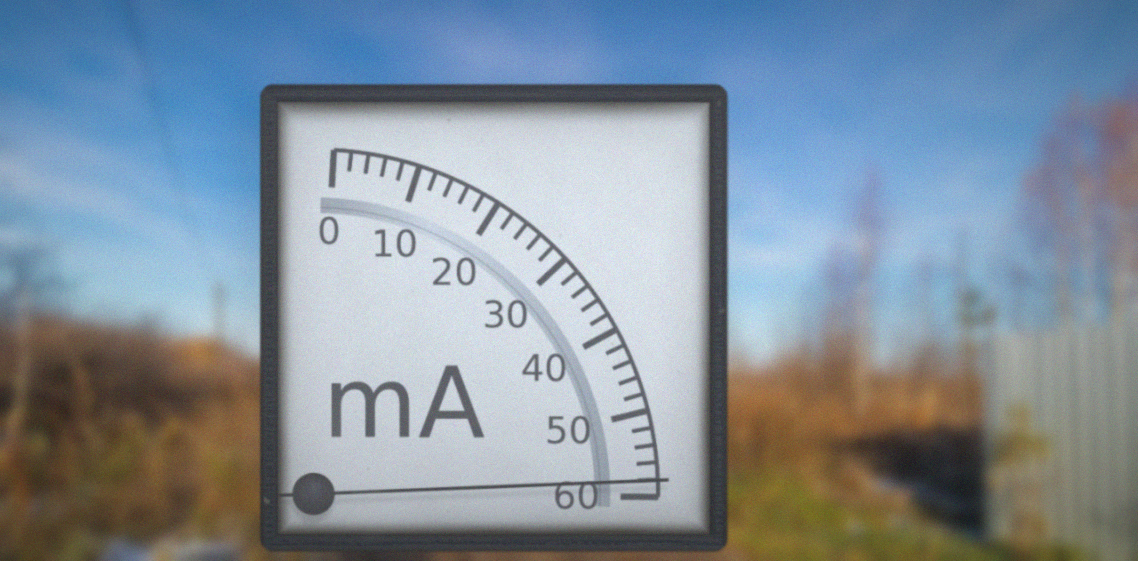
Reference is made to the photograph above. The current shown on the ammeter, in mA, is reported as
58 mA
